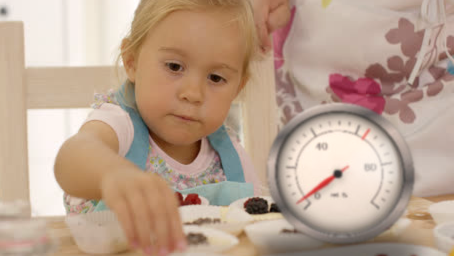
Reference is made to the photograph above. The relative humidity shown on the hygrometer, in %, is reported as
4 %
